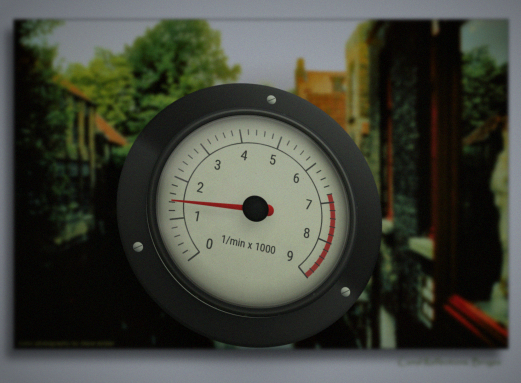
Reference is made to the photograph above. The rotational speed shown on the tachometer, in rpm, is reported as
1400 rpm
